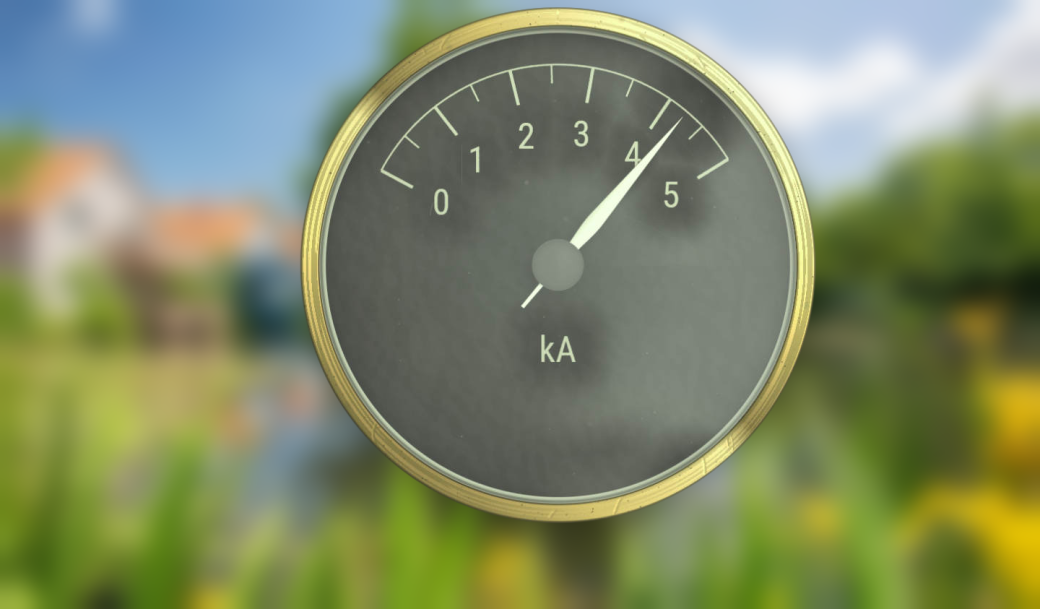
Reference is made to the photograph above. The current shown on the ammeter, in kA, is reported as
4.25 kA
